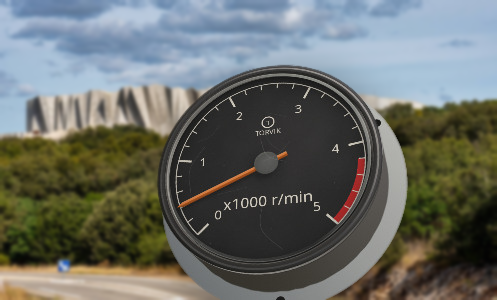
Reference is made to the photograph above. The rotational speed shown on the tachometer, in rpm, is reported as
400 rpm
